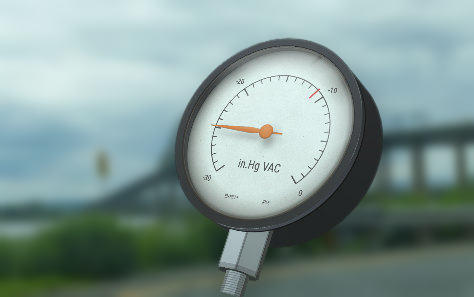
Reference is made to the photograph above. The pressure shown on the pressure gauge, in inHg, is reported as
-25 inHg
